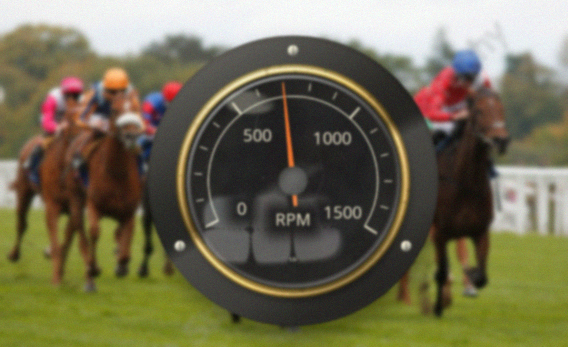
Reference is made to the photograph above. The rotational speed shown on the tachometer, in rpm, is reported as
700 rpm
